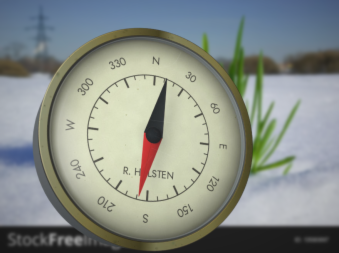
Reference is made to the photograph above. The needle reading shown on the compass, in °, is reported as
190 °
